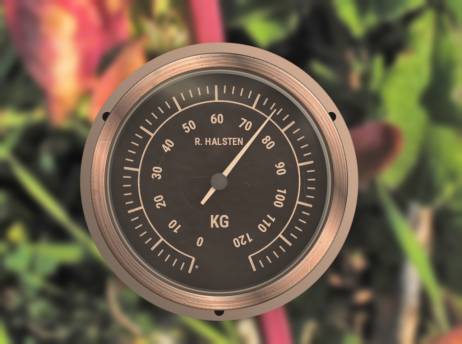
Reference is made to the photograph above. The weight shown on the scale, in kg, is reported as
75 kg
